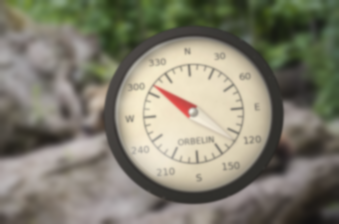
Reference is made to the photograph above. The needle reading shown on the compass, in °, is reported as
310 °
